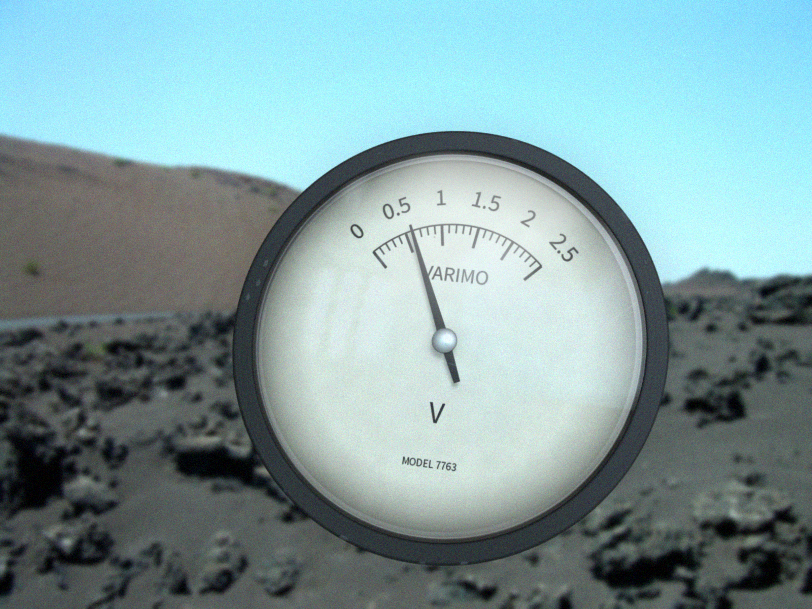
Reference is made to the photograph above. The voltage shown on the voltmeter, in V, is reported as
0.6 V
